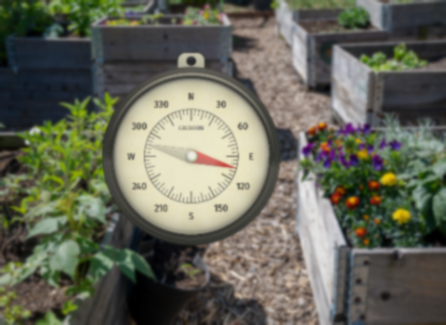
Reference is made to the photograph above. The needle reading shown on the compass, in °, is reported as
105 °
